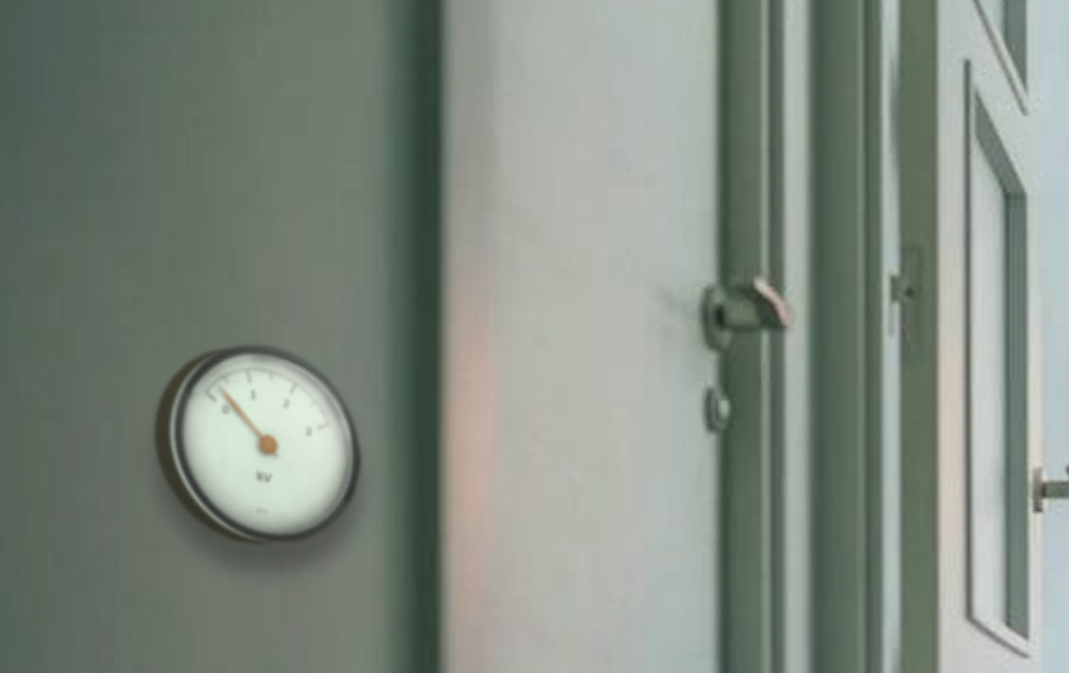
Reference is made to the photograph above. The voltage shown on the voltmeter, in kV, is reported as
0.25 kV
